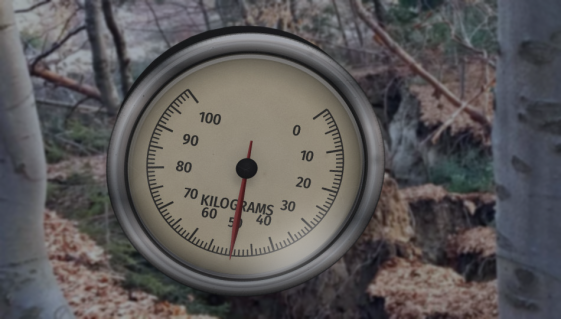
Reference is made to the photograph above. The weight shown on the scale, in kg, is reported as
50 kg
